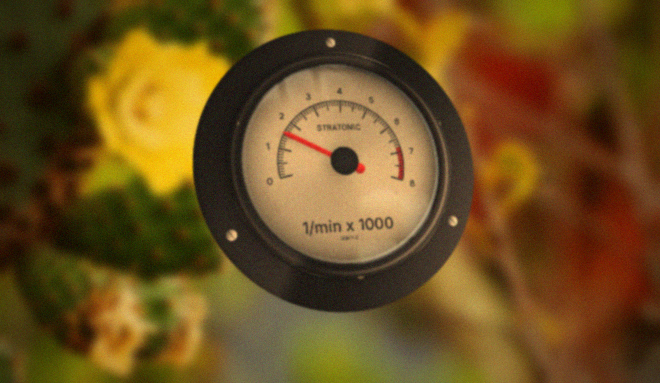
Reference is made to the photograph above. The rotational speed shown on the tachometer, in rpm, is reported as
1500 rpm
